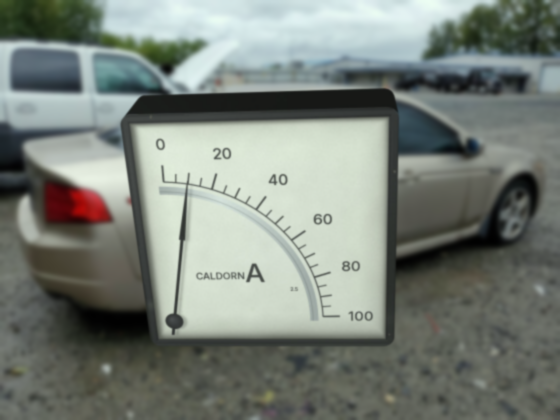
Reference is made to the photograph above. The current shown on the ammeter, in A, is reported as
10 A
